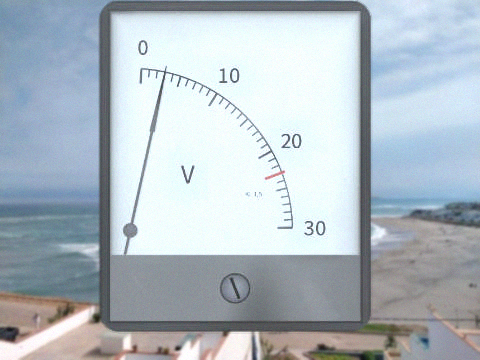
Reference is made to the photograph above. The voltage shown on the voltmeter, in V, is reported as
3 V
